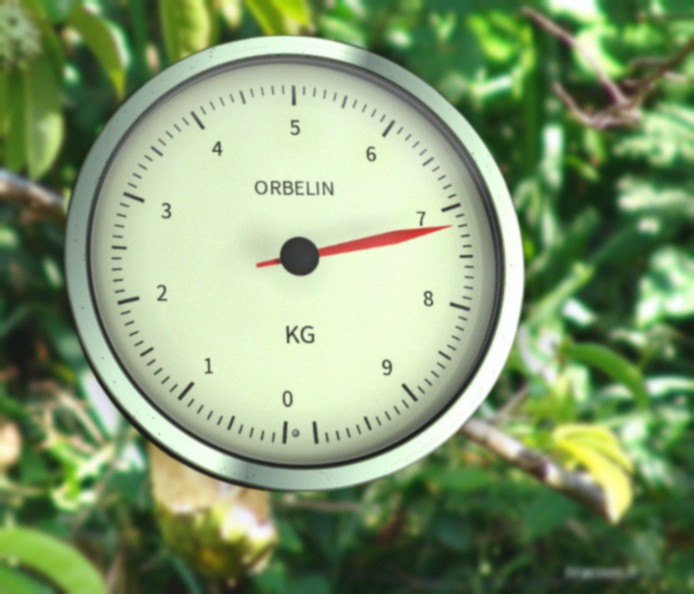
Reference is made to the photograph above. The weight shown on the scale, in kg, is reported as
7.2 kg
